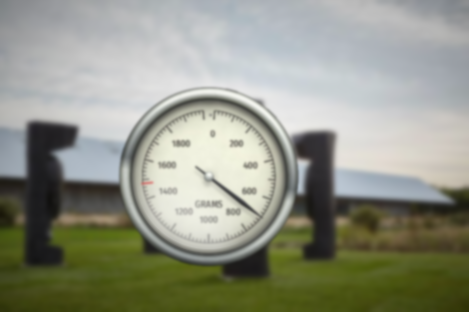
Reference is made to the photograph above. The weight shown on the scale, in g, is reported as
700 g
